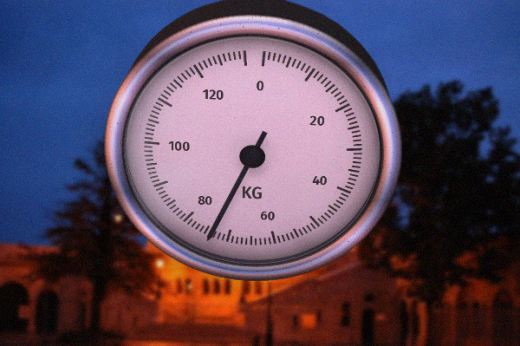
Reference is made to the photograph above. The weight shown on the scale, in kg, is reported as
74 kg
